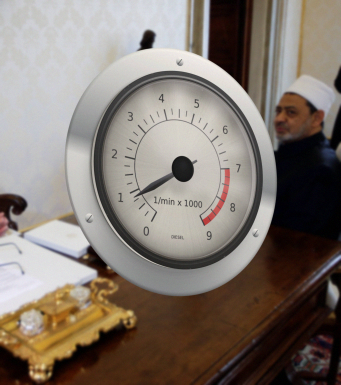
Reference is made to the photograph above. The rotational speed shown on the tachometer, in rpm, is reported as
875 rpm
